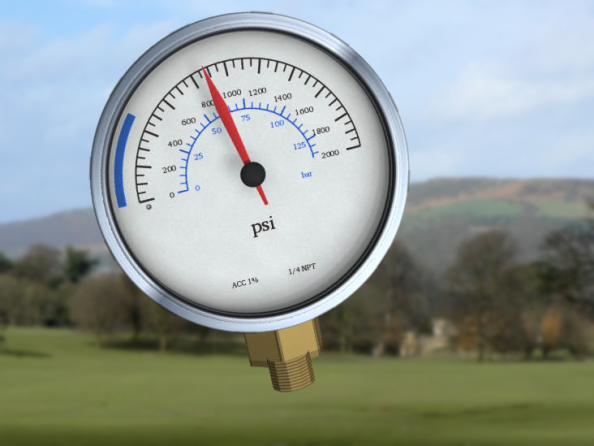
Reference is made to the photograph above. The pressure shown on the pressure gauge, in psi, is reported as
875 psi
